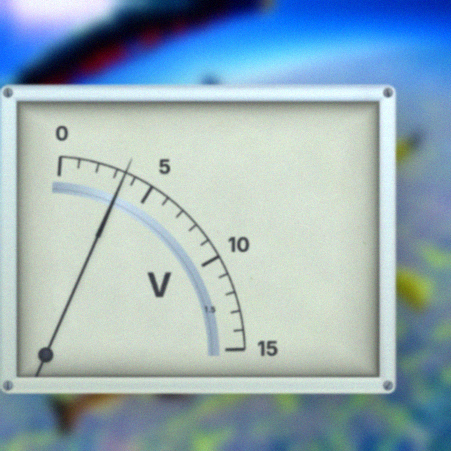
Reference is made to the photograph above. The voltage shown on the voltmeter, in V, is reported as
3.5 V
